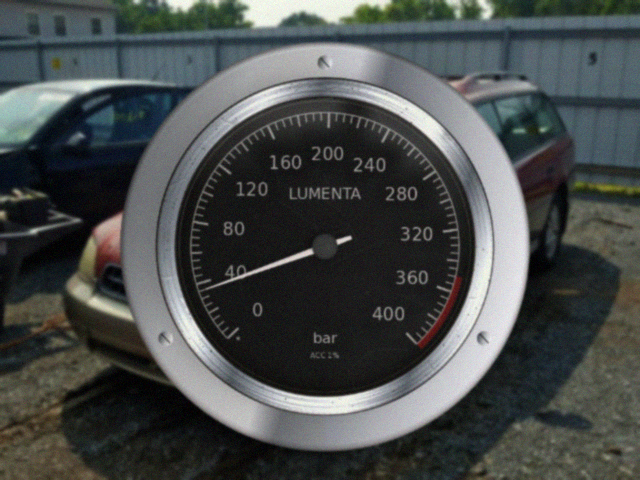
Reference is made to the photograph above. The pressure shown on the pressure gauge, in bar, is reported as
35 bar
